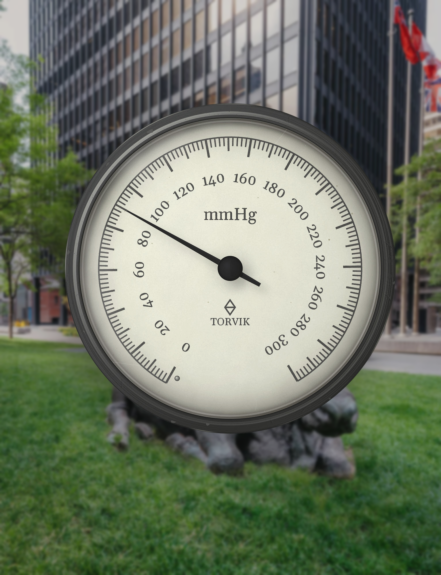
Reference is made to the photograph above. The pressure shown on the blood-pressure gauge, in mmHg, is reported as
90 mmHg
